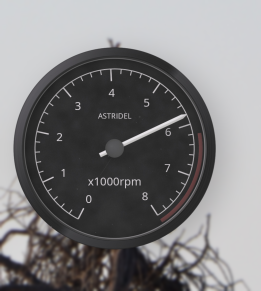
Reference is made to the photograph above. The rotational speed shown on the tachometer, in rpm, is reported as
5800 rpm
